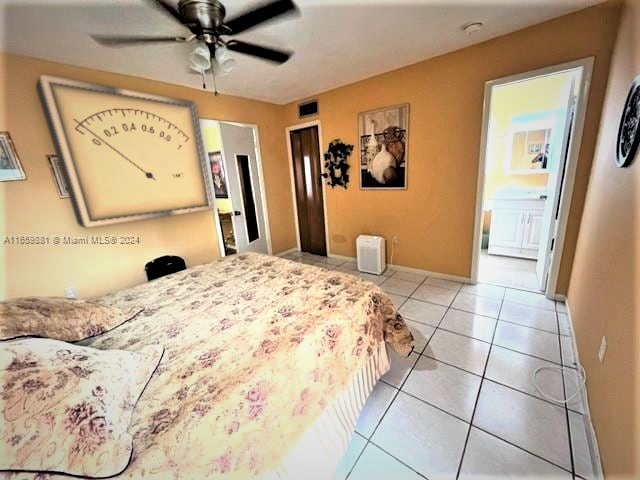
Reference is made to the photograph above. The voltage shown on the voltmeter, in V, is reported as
0.05 V
